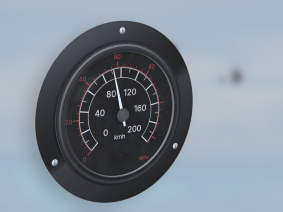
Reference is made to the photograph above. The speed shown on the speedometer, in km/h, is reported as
90 km/h
